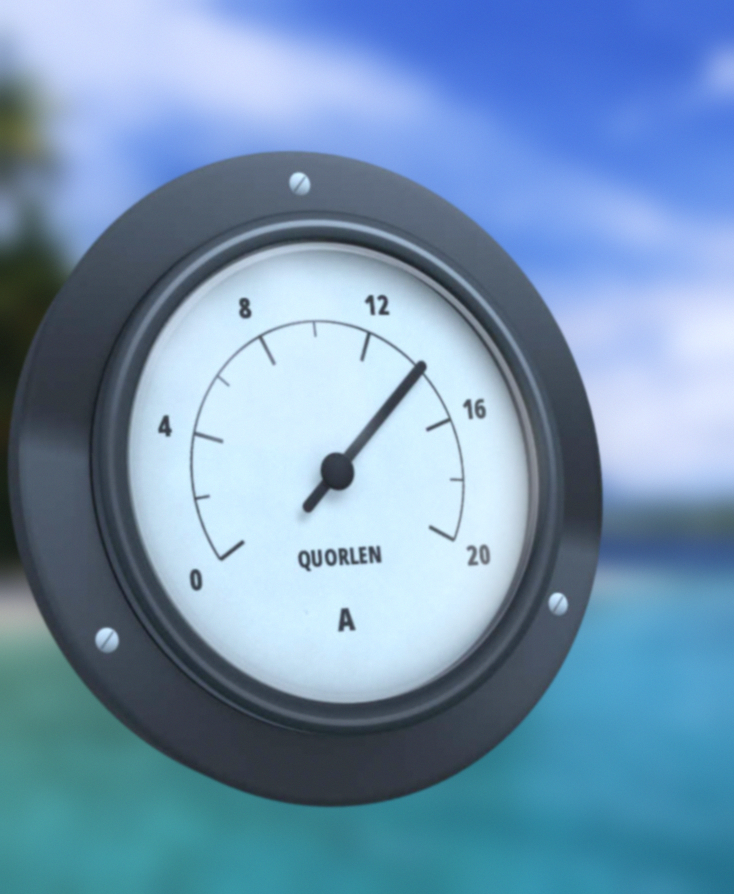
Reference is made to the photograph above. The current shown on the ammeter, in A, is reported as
14 A
